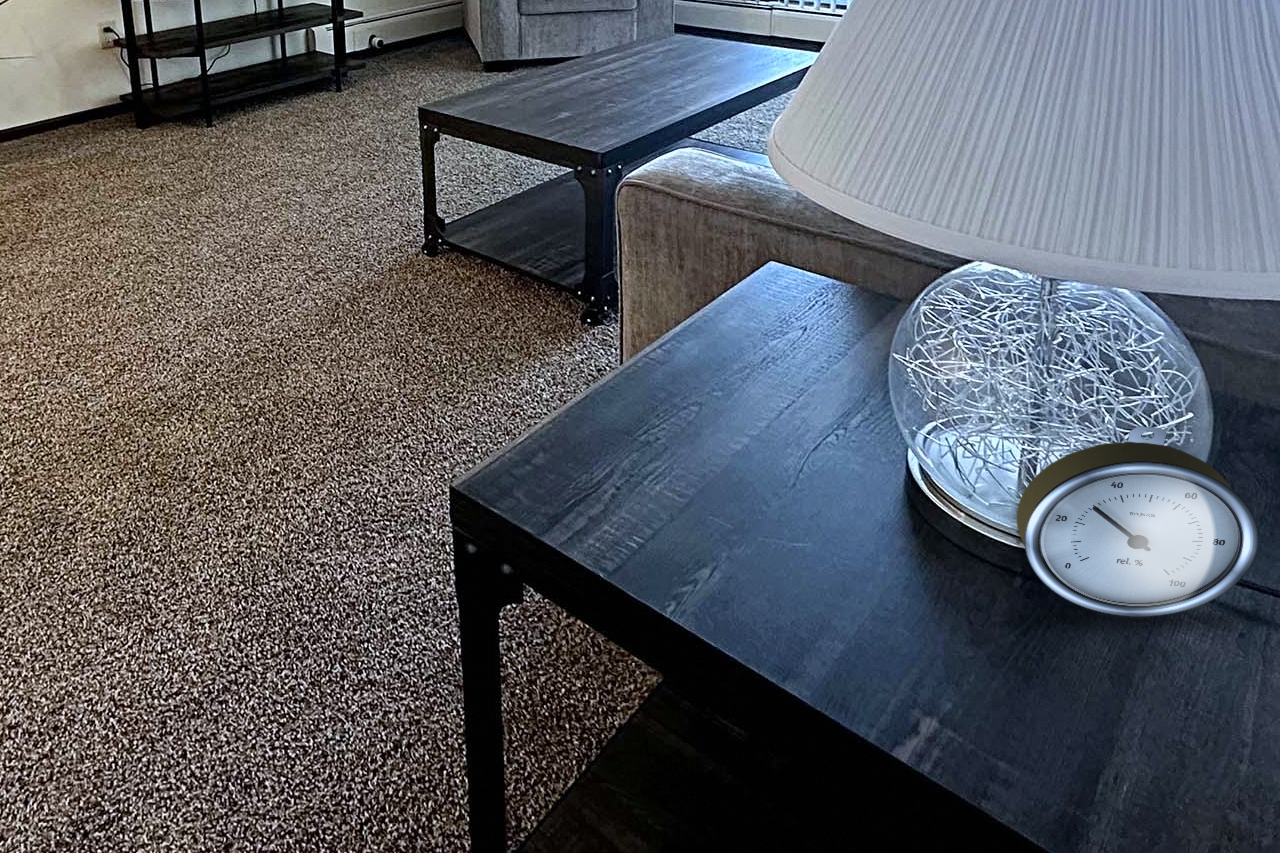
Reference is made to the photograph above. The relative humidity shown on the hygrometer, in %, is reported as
30 %
